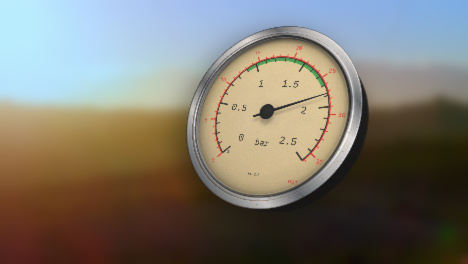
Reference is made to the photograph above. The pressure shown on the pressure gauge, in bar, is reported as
1.9 bar
